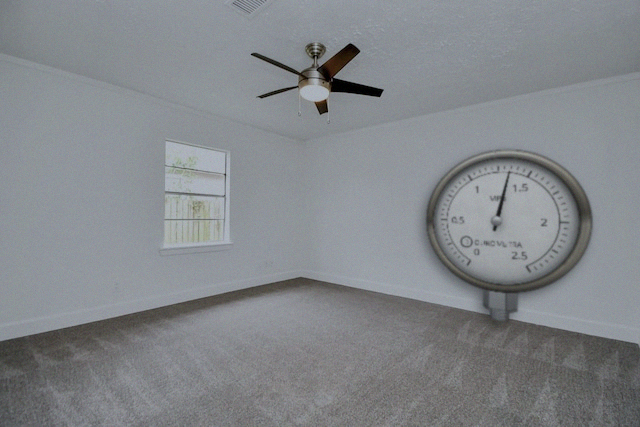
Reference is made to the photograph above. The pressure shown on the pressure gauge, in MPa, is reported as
1.35 MPa
